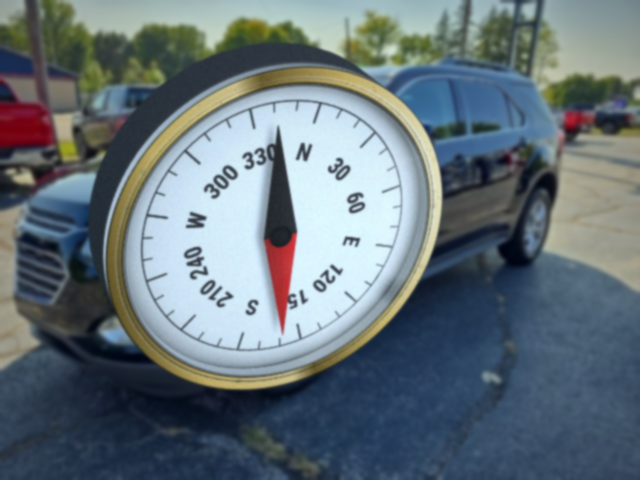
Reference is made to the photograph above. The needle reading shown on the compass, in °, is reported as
160 °
